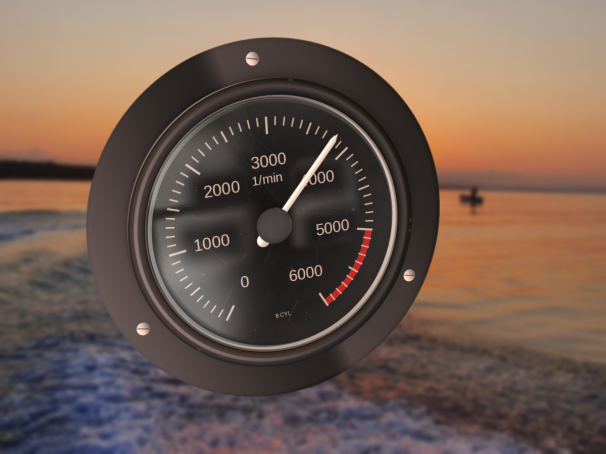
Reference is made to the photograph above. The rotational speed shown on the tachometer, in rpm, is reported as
3800 rpm
